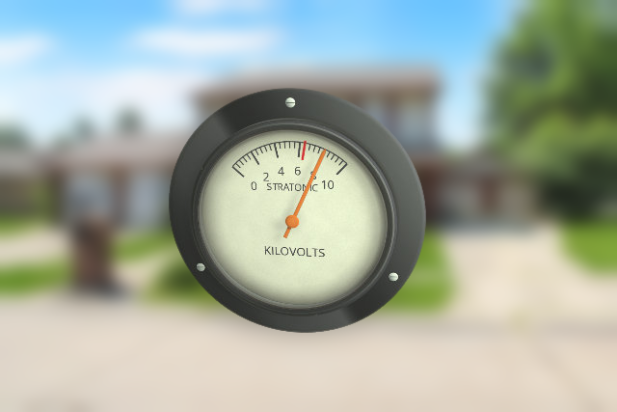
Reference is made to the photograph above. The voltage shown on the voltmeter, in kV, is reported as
8 kV
